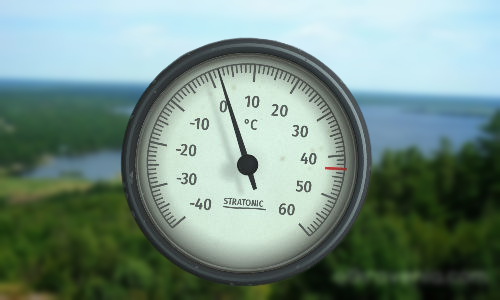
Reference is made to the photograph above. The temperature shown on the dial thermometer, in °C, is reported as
2 °C
